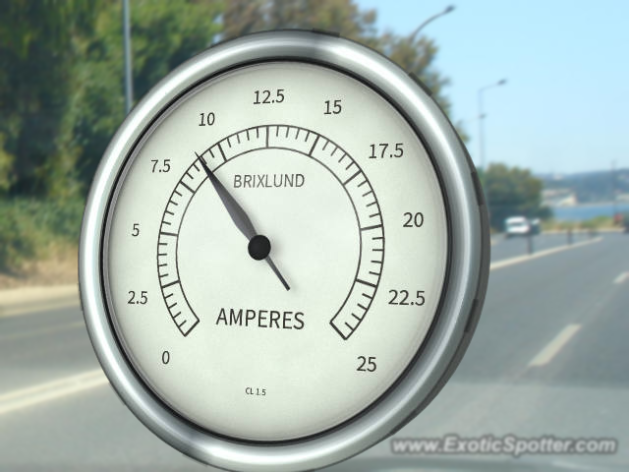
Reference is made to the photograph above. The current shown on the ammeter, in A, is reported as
9 A
